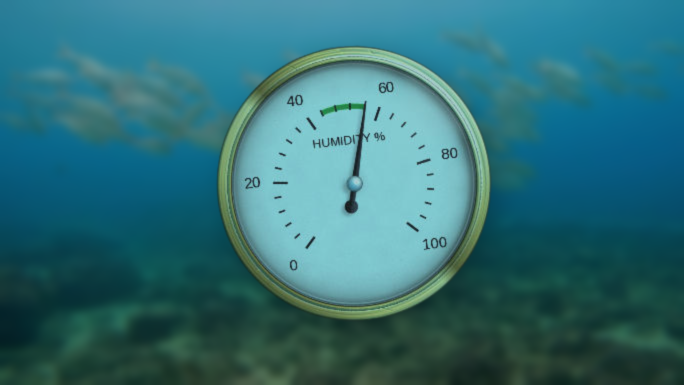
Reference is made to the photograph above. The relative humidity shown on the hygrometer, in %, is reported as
56 %
